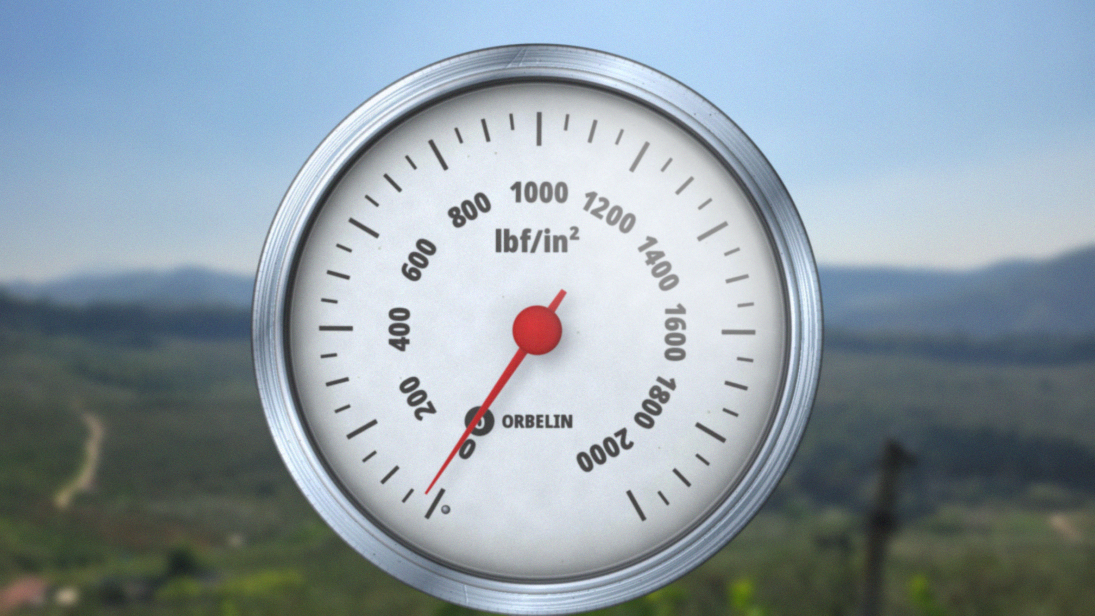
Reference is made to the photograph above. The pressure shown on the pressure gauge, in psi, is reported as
25 psi
